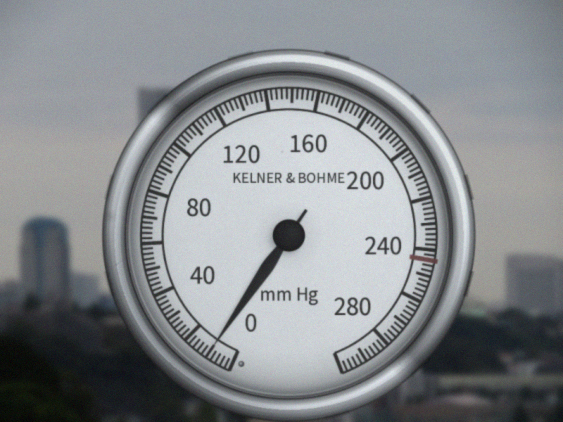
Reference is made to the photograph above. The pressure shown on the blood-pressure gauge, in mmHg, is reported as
10 mmHg
